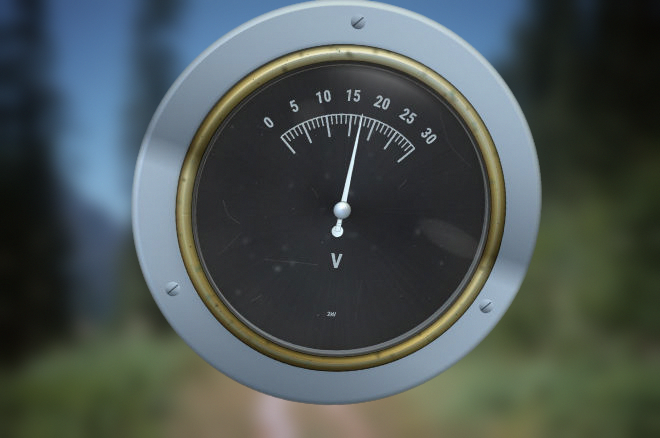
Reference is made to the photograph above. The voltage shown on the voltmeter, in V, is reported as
17 V
